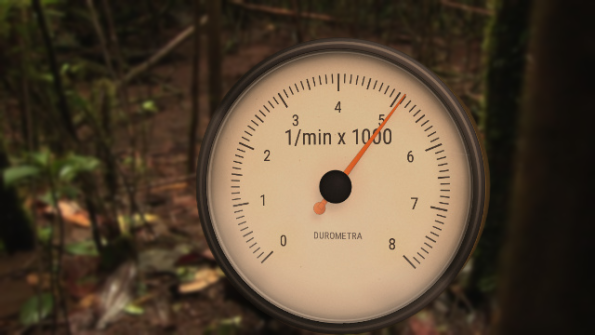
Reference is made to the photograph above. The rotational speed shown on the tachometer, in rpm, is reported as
5100 rpm
